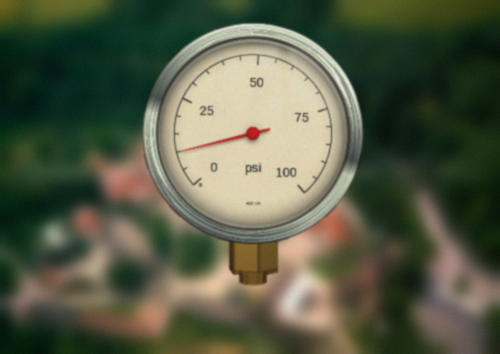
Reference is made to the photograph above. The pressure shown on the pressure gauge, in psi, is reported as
10 psi
